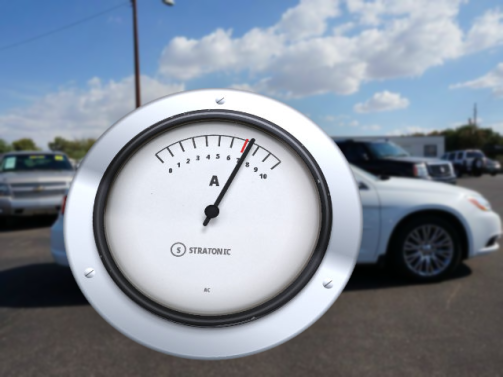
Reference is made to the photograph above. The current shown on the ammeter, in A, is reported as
7.5 A
